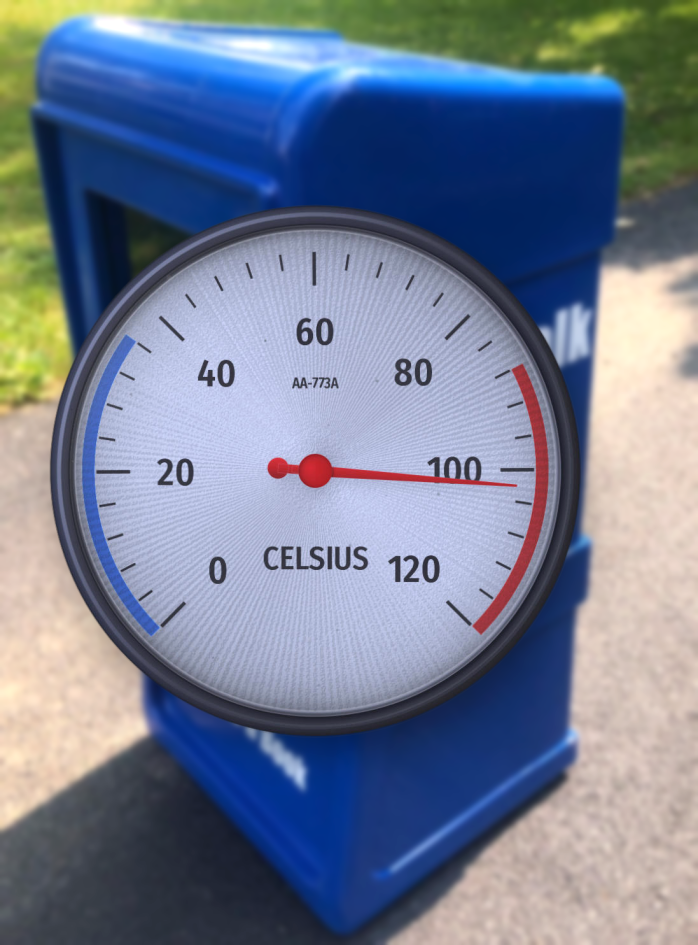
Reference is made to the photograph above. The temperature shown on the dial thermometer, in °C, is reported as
102 °C
